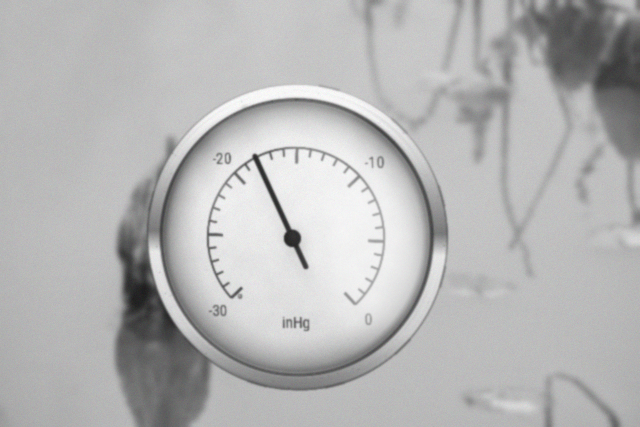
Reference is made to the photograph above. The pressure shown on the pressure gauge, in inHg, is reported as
-18 inHg
